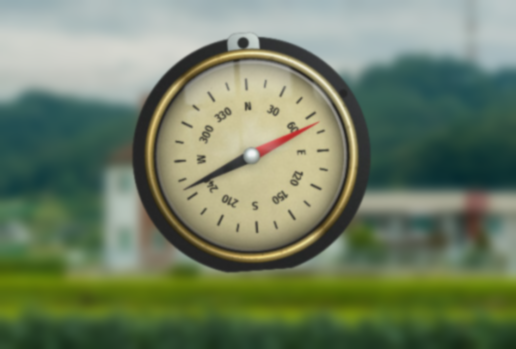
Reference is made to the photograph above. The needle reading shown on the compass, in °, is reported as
67.5 °
